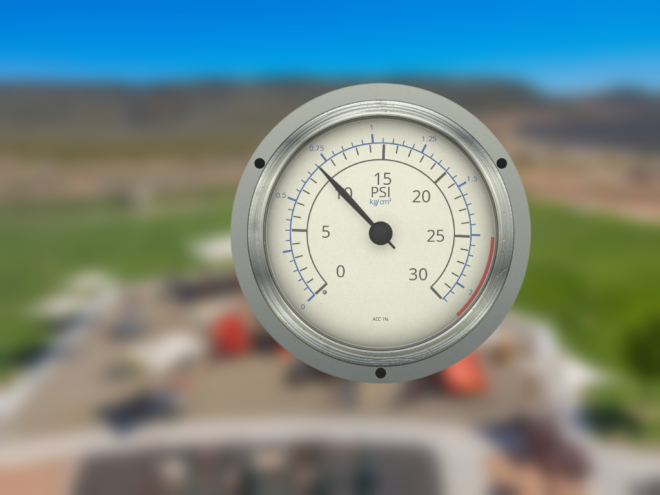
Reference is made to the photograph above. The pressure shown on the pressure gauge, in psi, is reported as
10 psi
